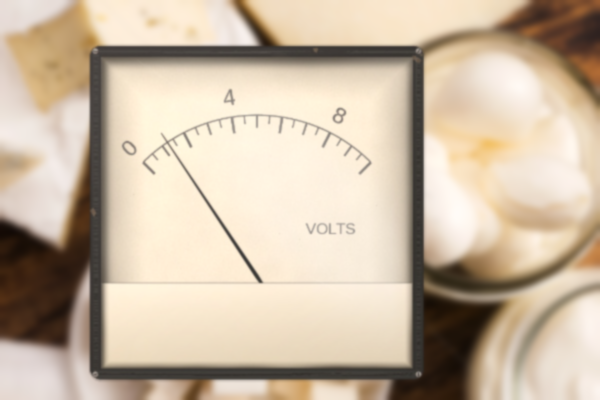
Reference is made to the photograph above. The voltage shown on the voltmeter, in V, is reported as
1.25 V
